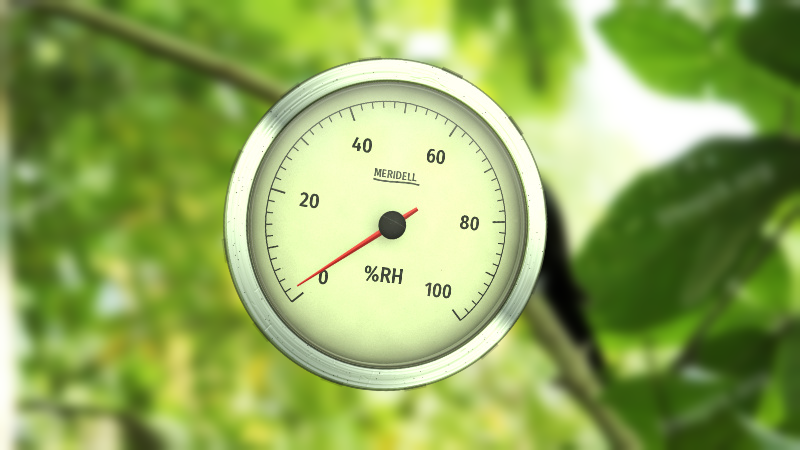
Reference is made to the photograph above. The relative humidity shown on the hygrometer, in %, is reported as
2 %
